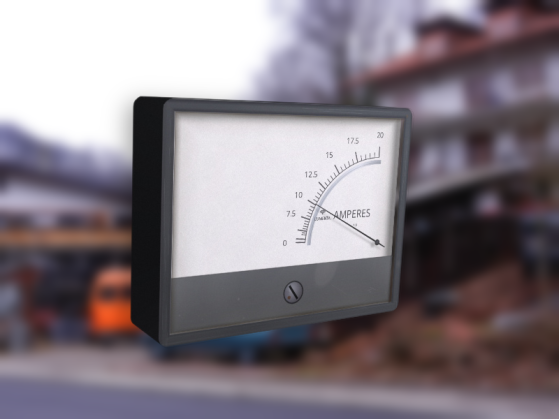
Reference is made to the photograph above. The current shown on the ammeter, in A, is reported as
10 A
